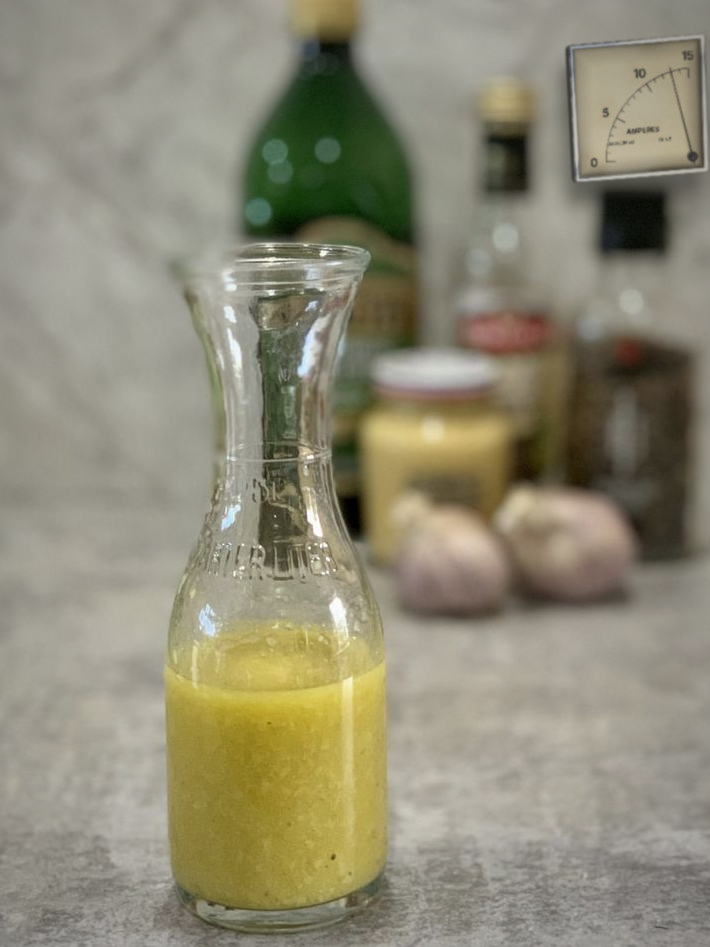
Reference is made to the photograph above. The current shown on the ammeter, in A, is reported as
13 A
